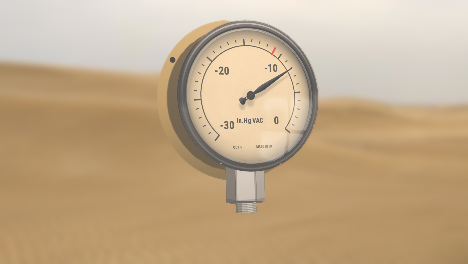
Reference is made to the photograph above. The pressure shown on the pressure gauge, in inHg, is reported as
-8 inHg
